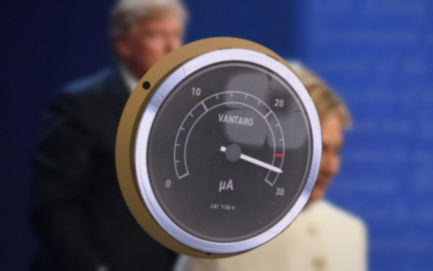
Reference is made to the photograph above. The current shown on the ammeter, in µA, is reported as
28 µA
